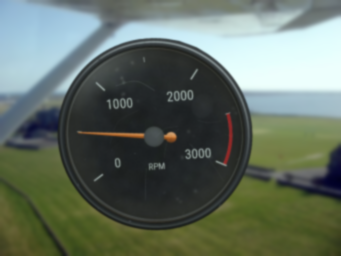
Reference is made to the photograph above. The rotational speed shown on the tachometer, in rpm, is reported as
500 rpm
